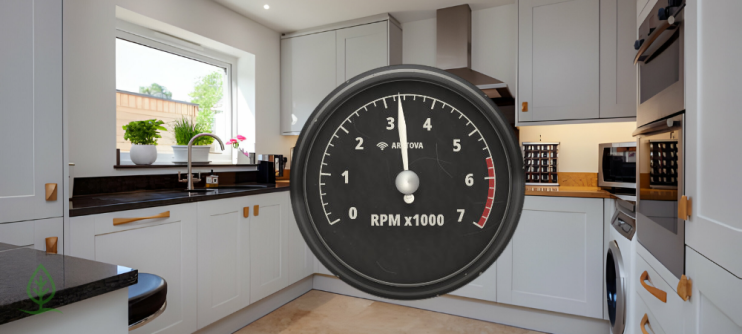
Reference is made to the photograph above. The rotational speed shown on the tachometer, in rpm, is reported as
3300 rpm
